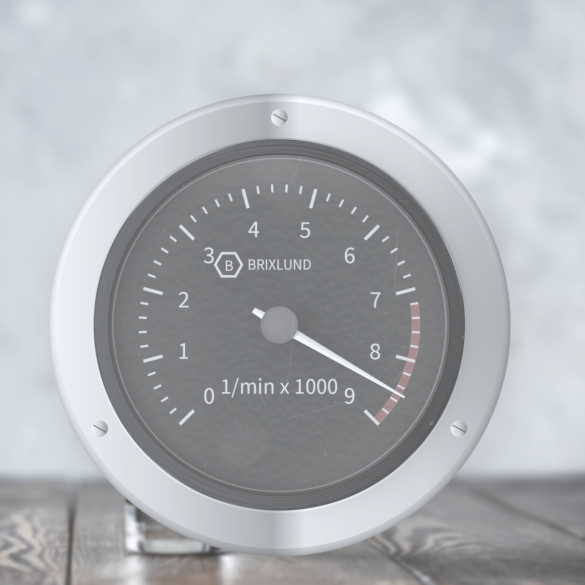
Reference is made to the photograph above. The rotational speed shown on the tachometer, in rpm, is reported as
8500 rpm
